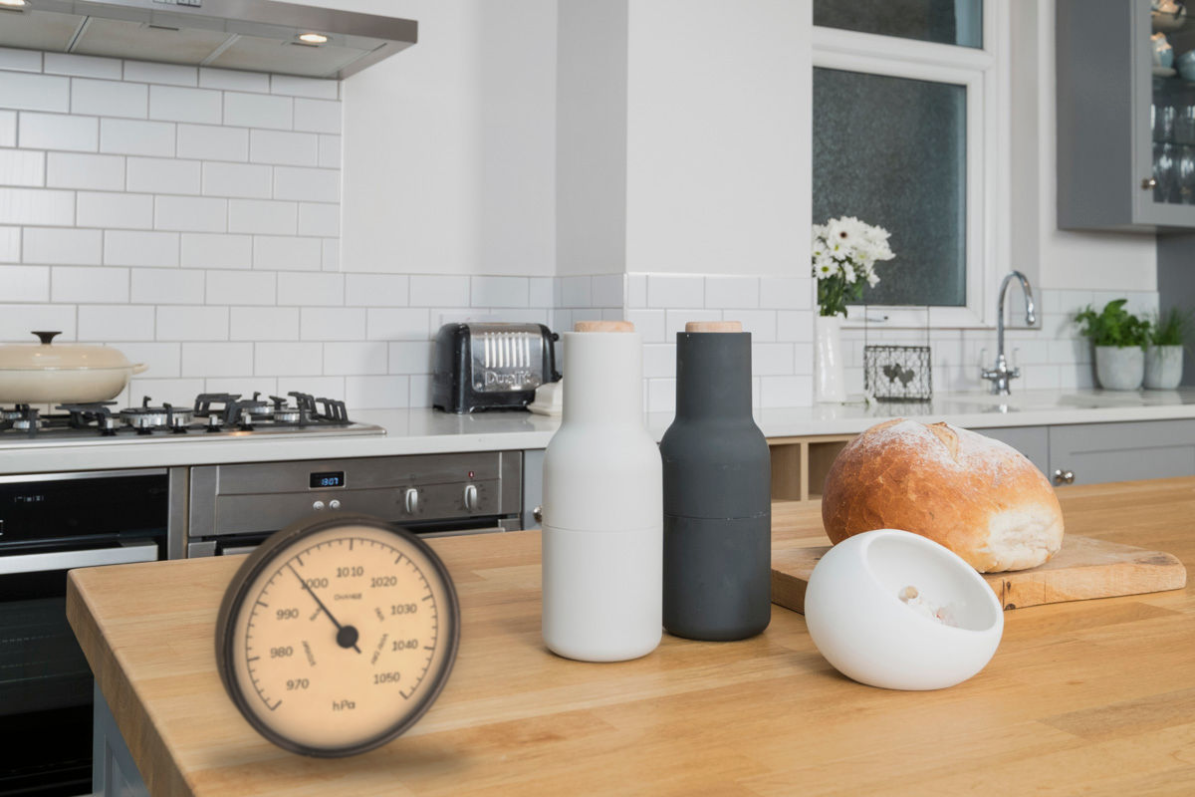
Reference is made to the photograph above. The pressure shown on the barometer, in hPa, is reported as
998 hPa
